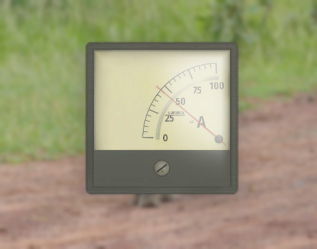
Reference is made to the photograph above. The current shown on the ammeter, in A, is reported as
45 A
